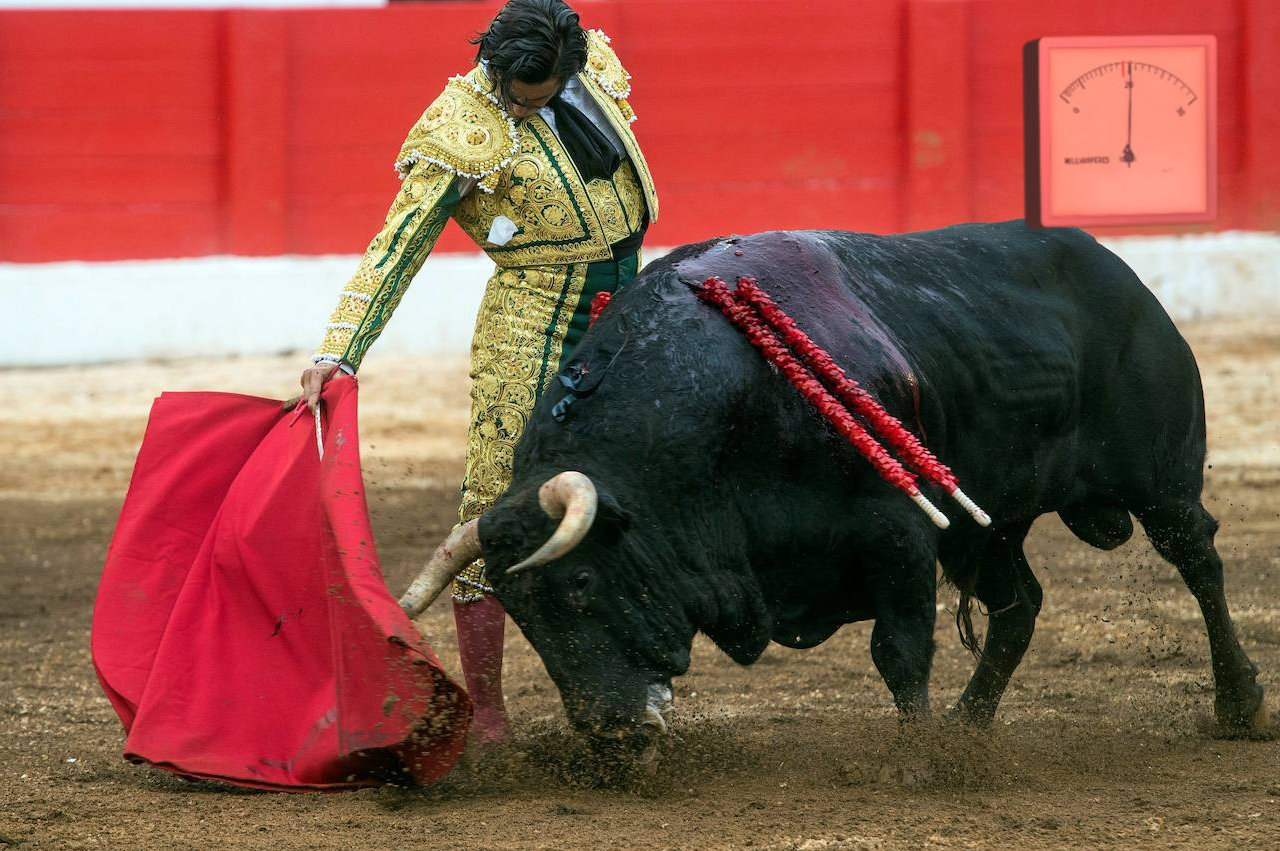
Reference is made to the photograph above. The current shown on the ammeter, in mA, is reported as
20 mA
